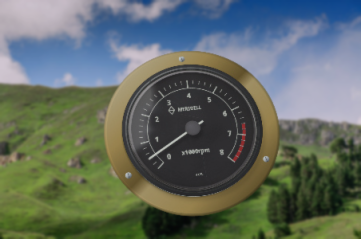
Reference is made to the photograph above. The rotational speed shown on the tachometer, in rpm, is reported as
400 rpm
